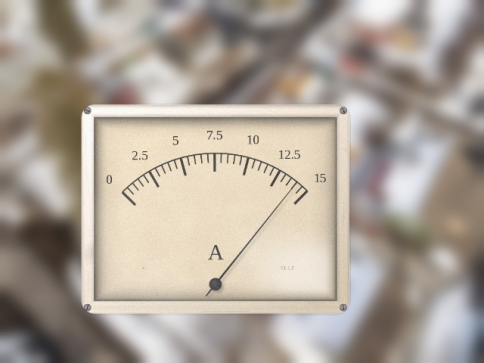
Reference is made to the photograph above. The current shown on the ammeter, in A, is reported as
14 A
